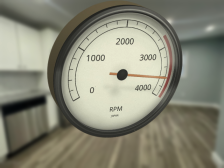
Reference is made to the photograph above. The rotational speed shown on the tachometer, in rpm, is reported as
3600 rpm
